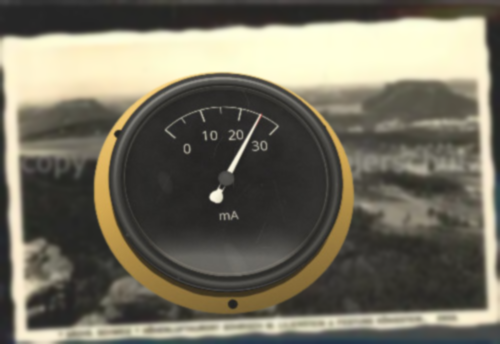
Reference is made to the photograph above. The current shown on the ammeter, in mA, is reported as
25 mA
